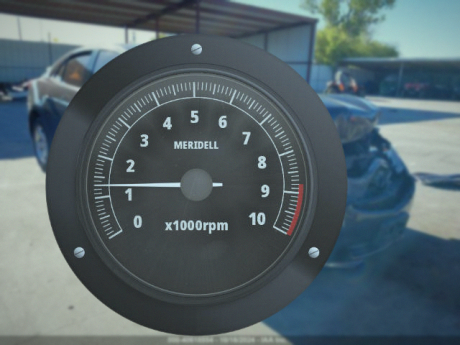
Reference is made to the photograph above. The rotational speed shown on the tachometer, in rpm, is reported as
1300 rpm
